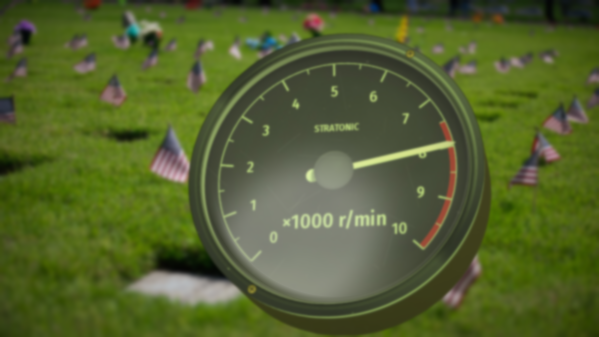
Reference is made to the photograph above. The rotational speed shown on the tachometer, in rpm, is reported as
8000 rpm
